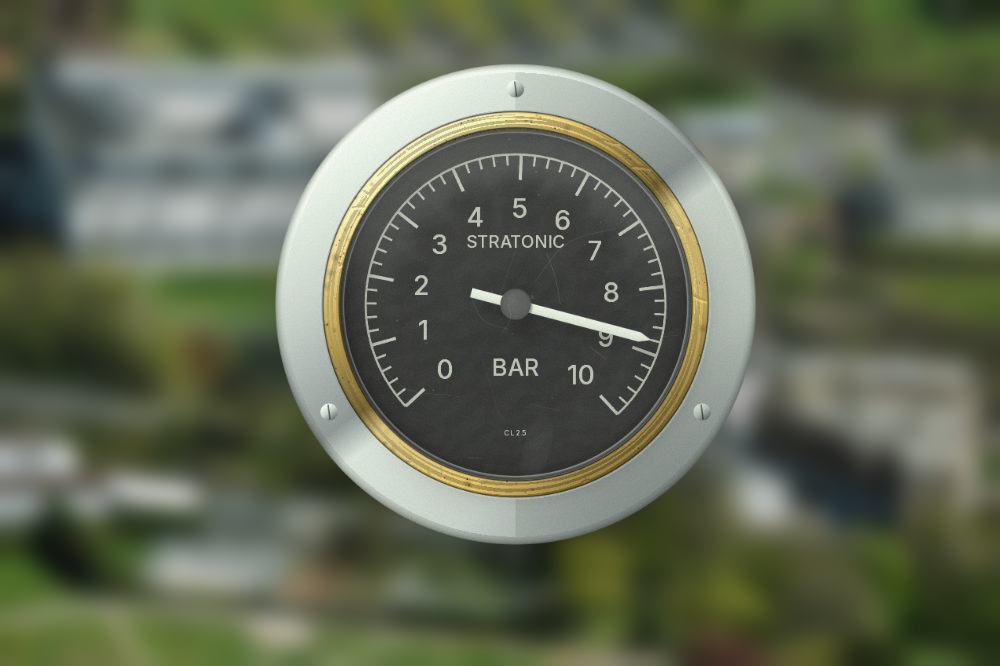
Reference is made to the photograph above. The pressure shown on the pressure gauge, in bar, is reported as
8.8 bar
